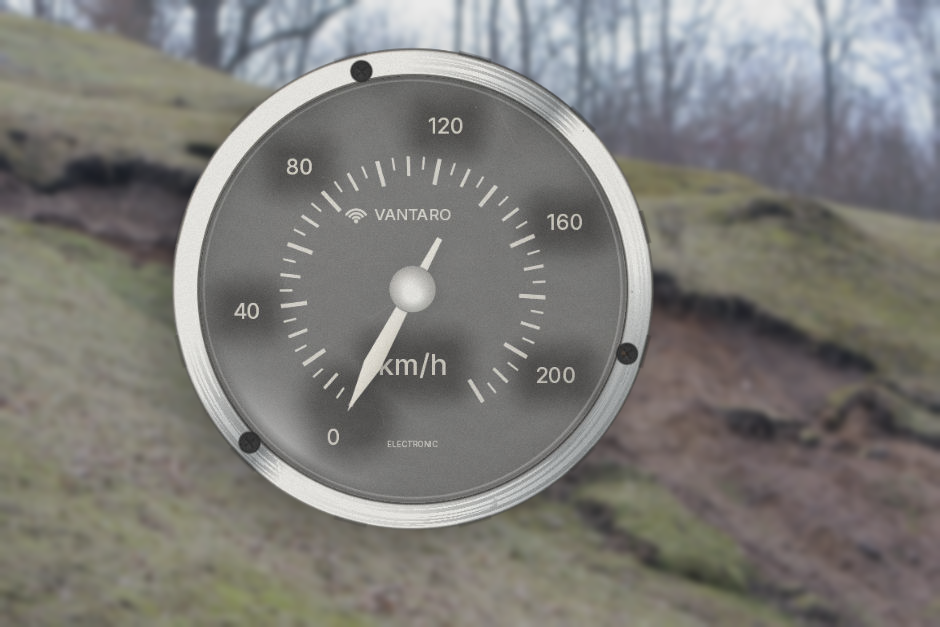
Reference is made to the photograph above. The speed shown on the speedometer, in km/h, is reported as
0 km/h
